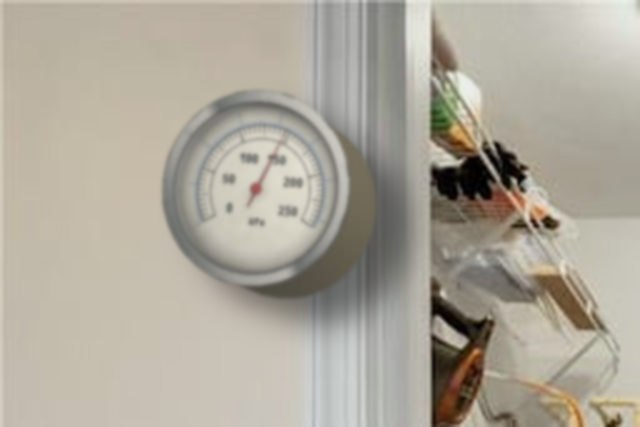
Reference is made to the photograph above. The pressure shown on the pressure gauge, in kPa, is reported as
150 kPa
